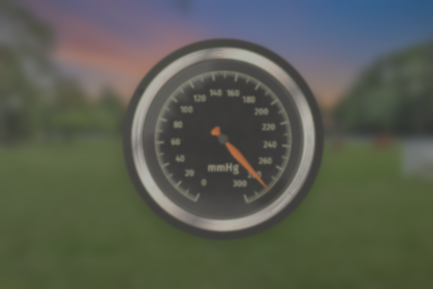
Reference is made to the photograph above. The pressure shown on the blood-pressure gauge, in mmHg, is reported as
280 mmHg
